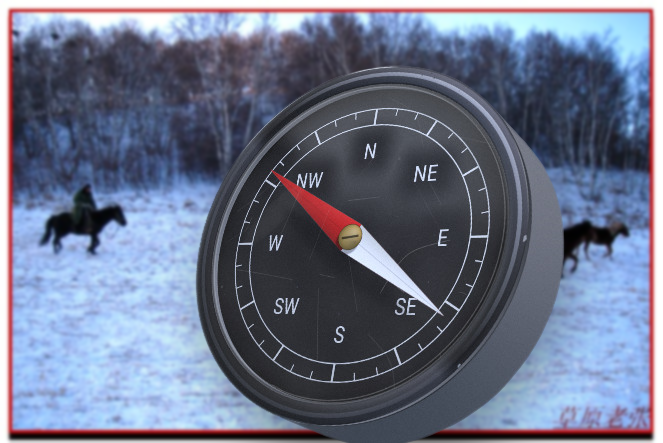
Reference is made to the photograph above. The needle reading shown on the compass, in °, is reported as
305 °
